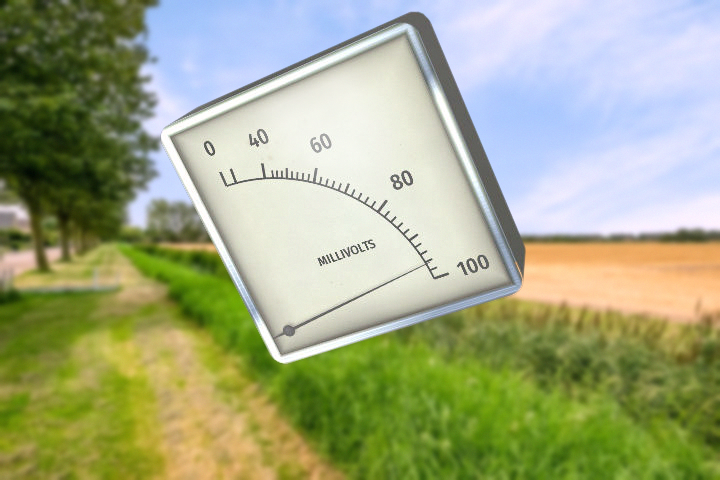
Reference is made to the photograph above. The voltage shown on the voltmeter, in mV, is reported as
96 mV
